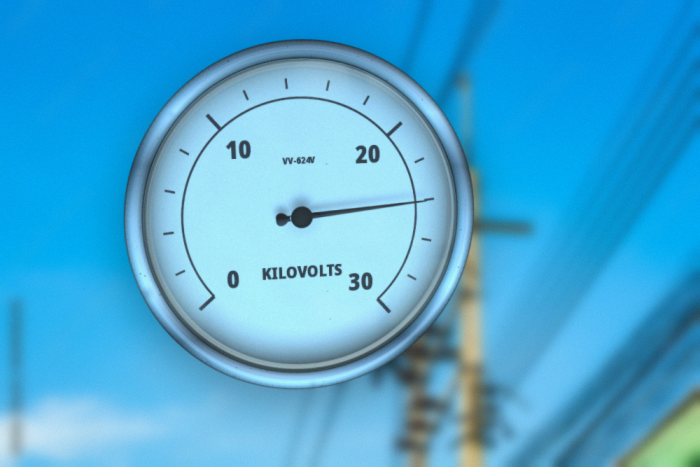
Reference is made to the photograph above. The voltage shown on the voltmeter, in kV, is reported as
24 kV
